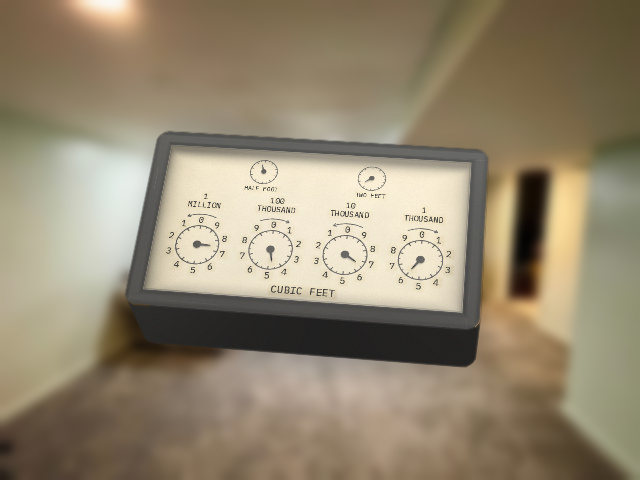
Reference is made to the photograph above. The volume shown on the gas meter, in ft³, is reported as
746600 ft³
